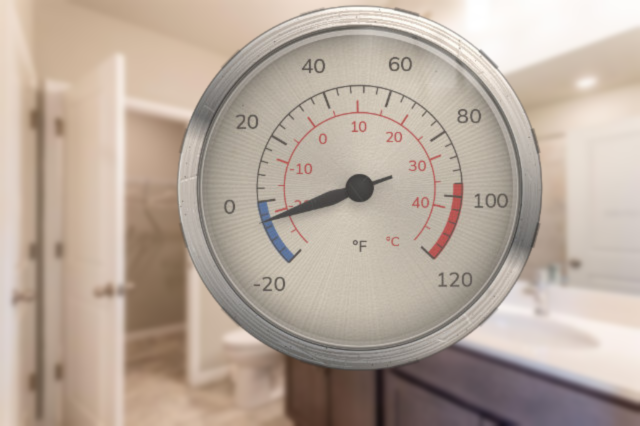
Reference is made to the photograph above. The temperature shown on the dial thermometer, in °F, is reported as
-6 °F
